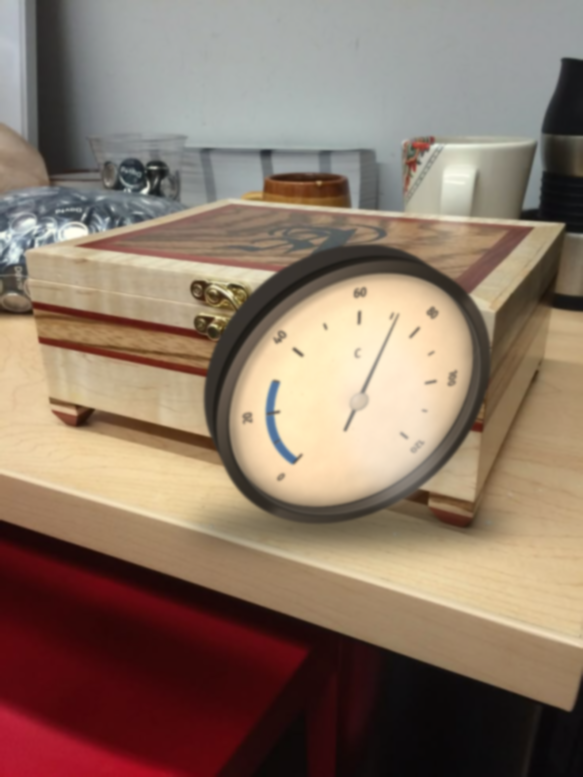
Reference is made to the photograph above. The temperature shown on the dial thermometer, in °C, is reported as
70 °C
